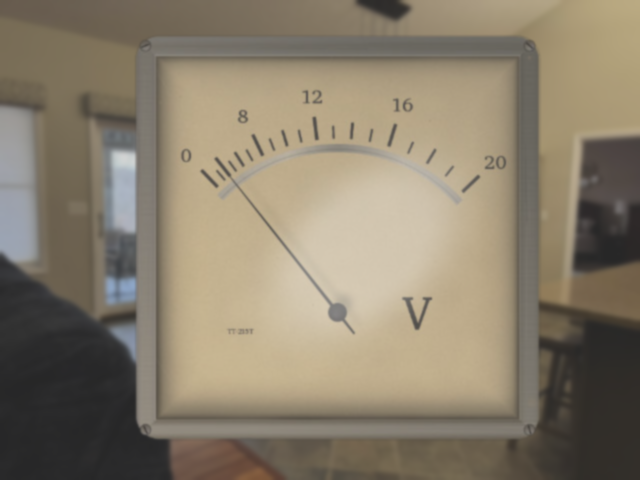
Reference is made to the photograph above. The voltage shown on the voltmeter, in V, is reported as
4 V
